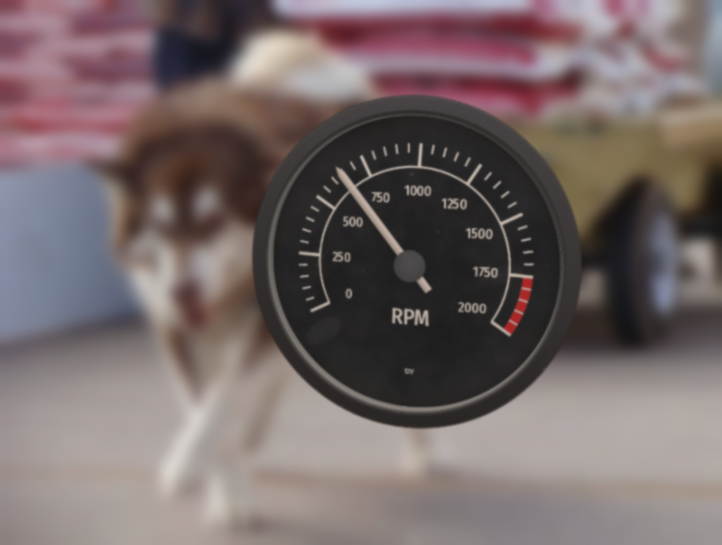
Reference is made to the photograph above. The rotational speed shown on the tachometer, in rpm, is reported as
650 rpm
